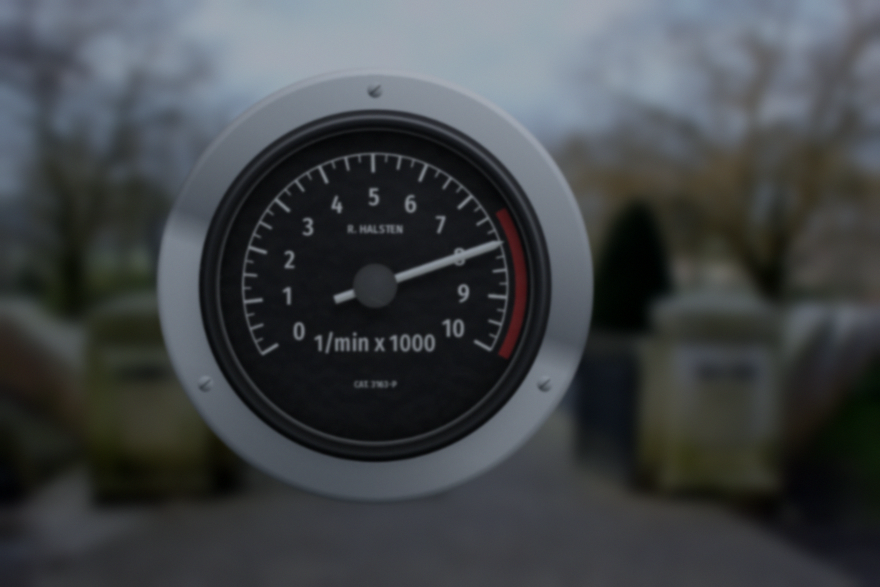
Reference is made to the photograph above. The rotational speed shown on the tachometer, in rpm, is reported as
8000 rpm
